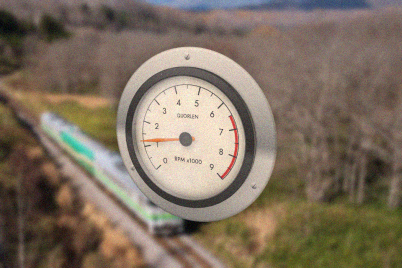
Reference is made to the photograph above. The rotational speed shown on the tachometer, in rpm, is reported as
1250 rpm
